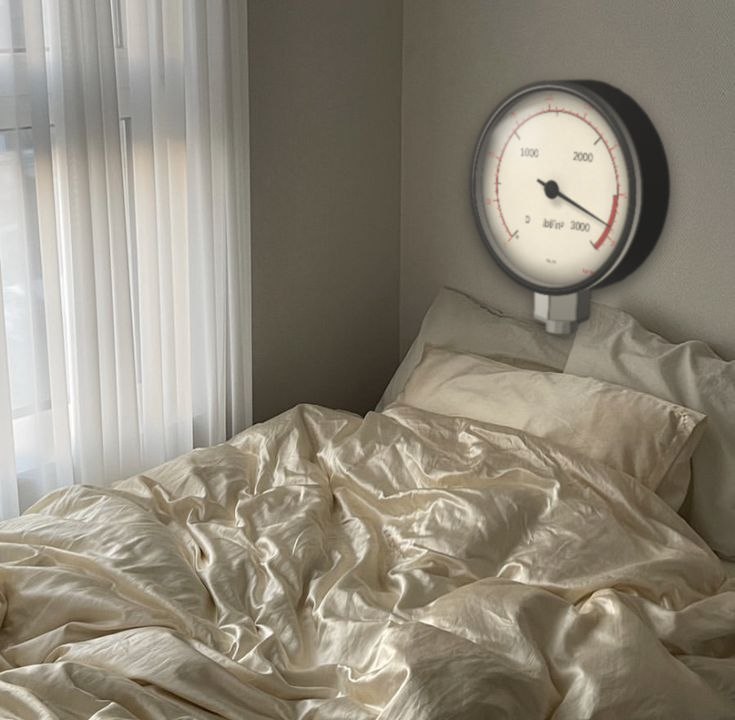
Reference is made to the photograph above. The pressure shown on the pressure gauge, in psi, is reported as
2750 psi
